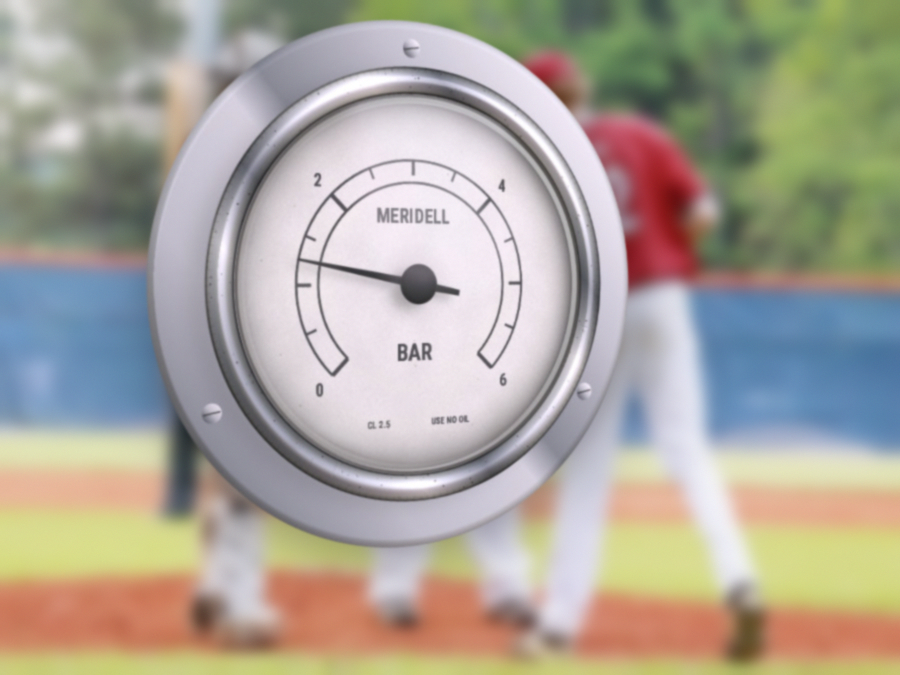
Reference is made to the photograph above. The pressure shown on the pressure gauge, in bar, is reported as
1.25 bar
